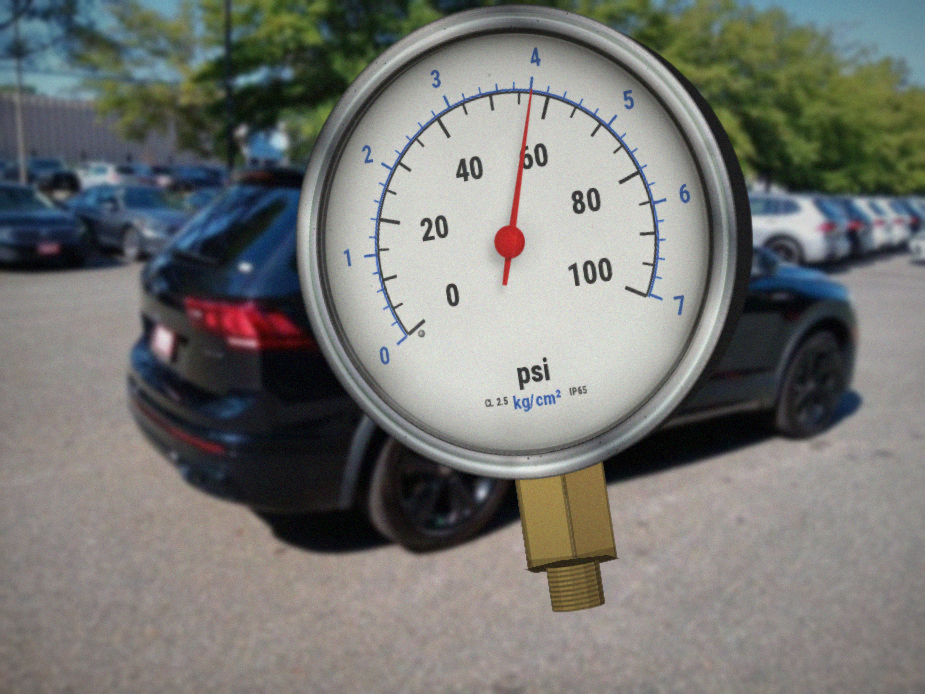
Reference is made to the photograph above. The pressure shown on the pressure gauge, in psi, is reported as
57.5 psi
